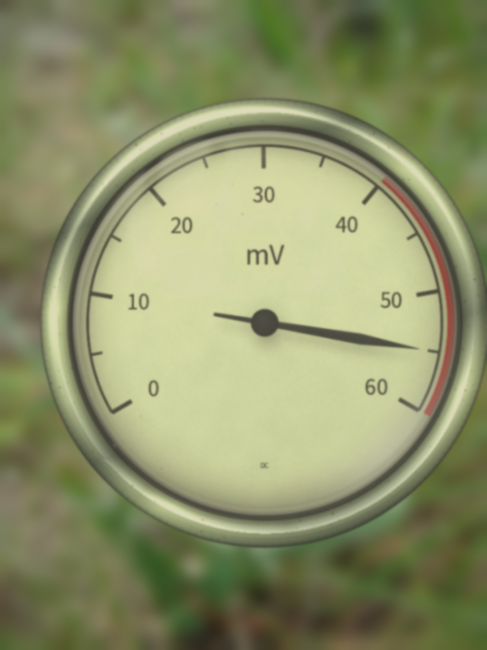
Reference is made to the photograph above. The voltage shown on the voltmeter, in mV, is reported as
55 mV
